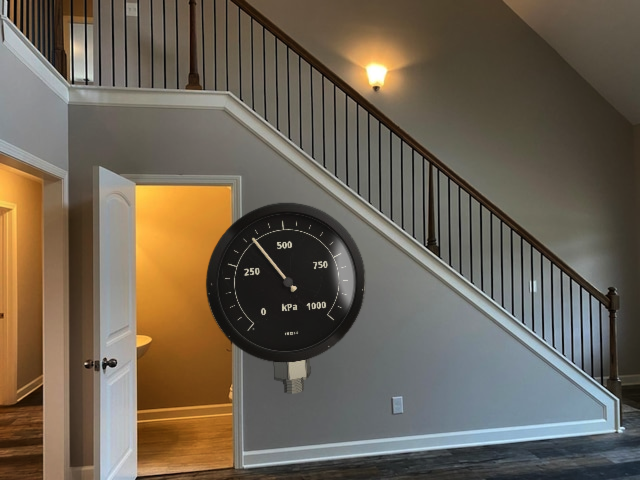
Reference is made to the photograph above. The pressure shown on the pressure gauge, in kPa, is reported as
375 kPa
